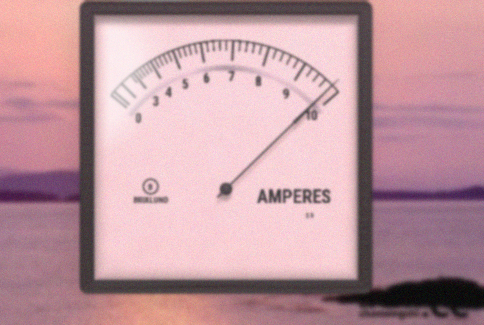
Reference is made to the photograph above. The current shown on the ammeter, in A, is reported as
9.8 A
